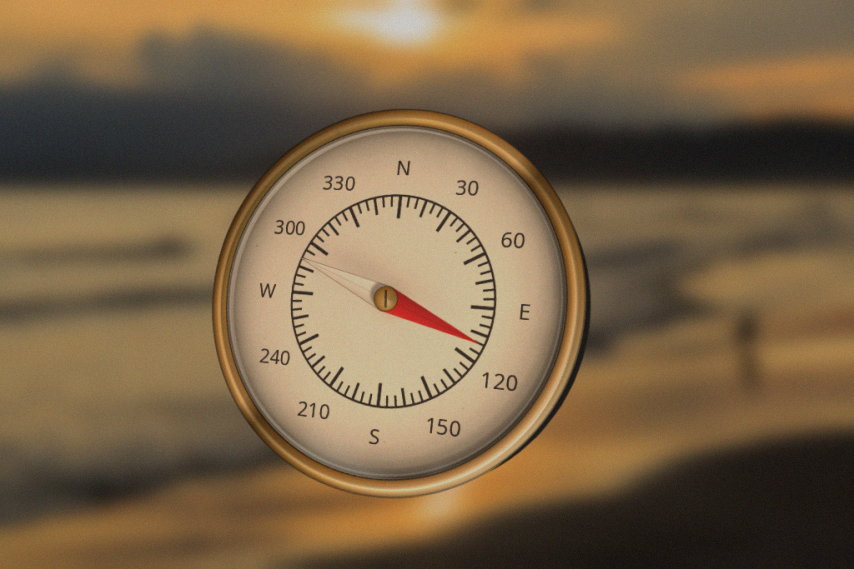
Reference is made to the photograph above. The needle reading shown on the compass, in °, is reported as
110 °
